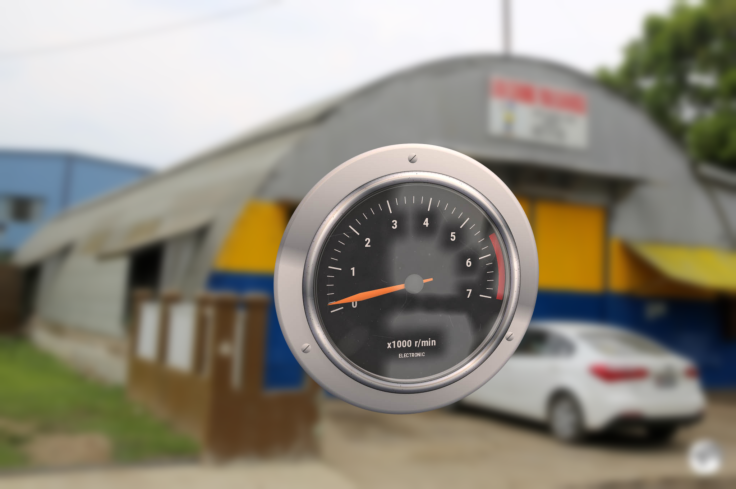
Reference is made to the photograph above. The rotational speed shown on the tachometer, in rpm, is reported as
200 rpm
